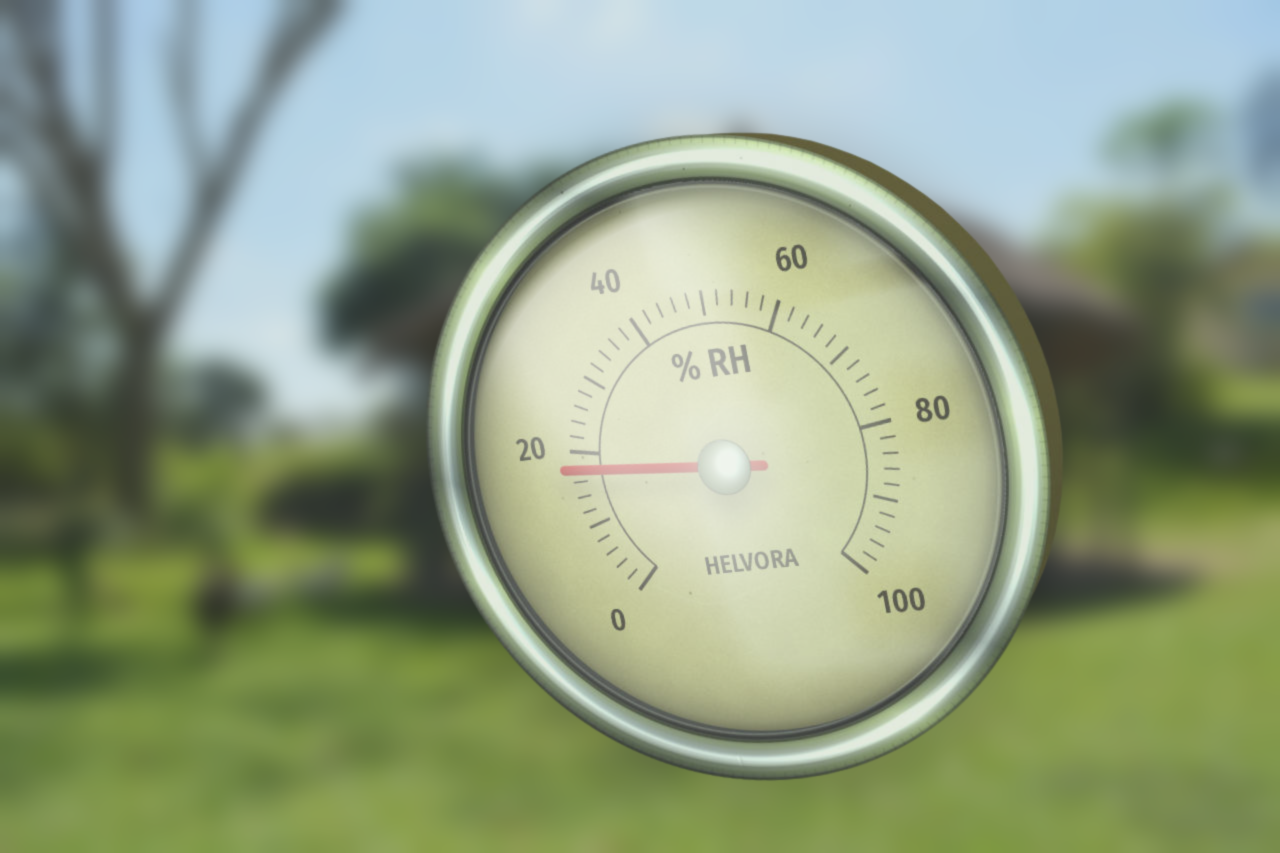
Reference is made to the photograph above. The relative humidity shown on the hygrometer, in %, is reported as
18 %
